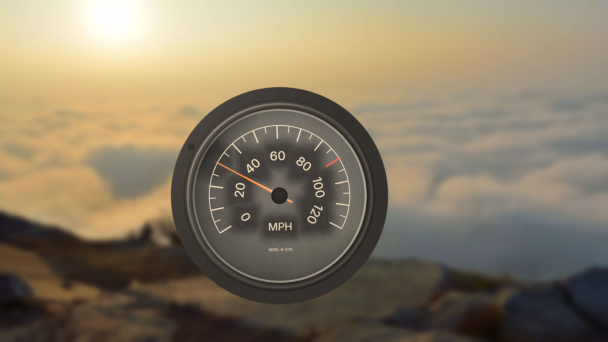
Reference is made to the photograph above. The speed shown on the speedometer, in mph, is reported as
30 mph
